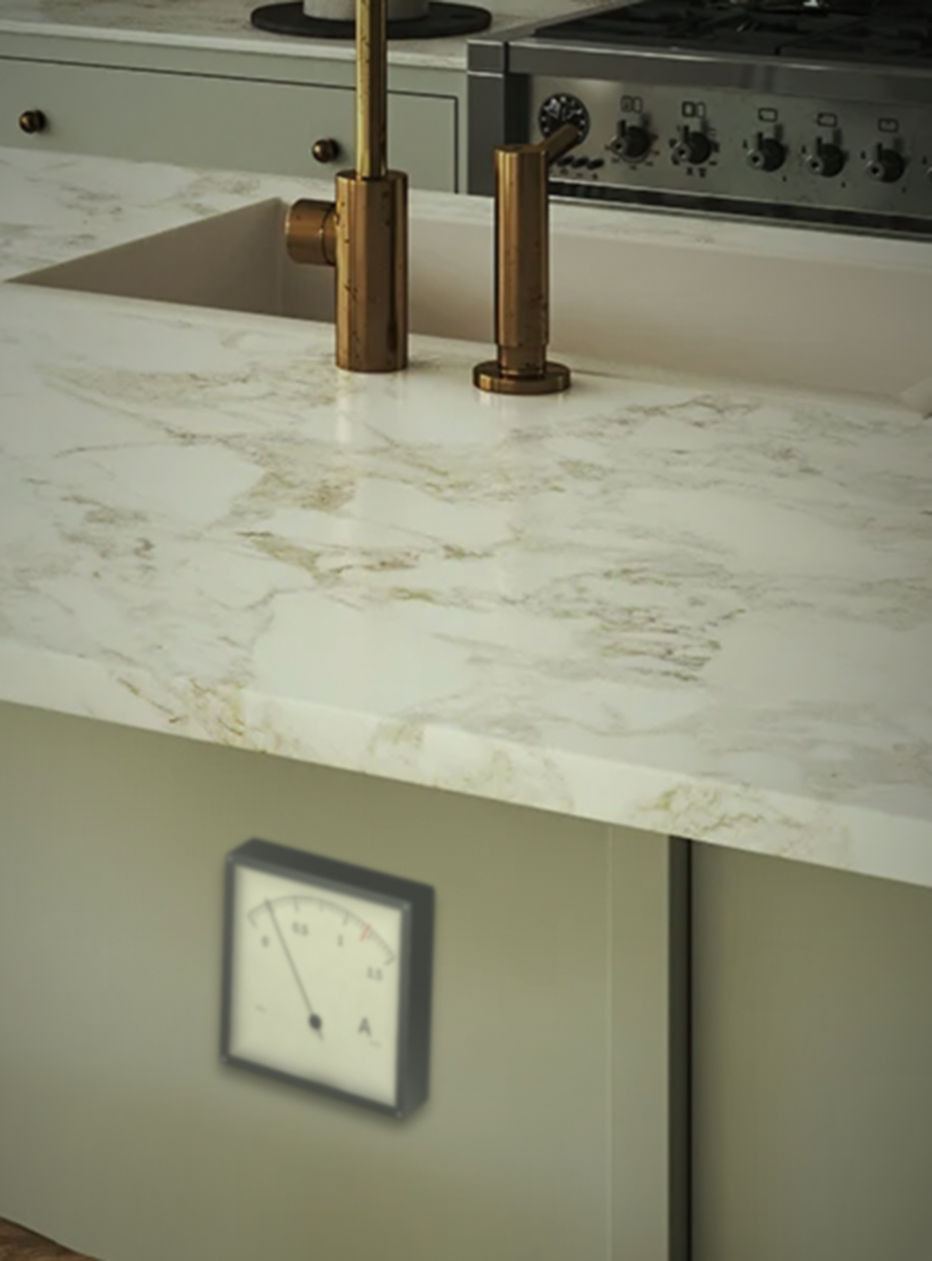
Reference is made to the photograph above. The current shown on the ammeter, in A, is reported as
0.25 A
